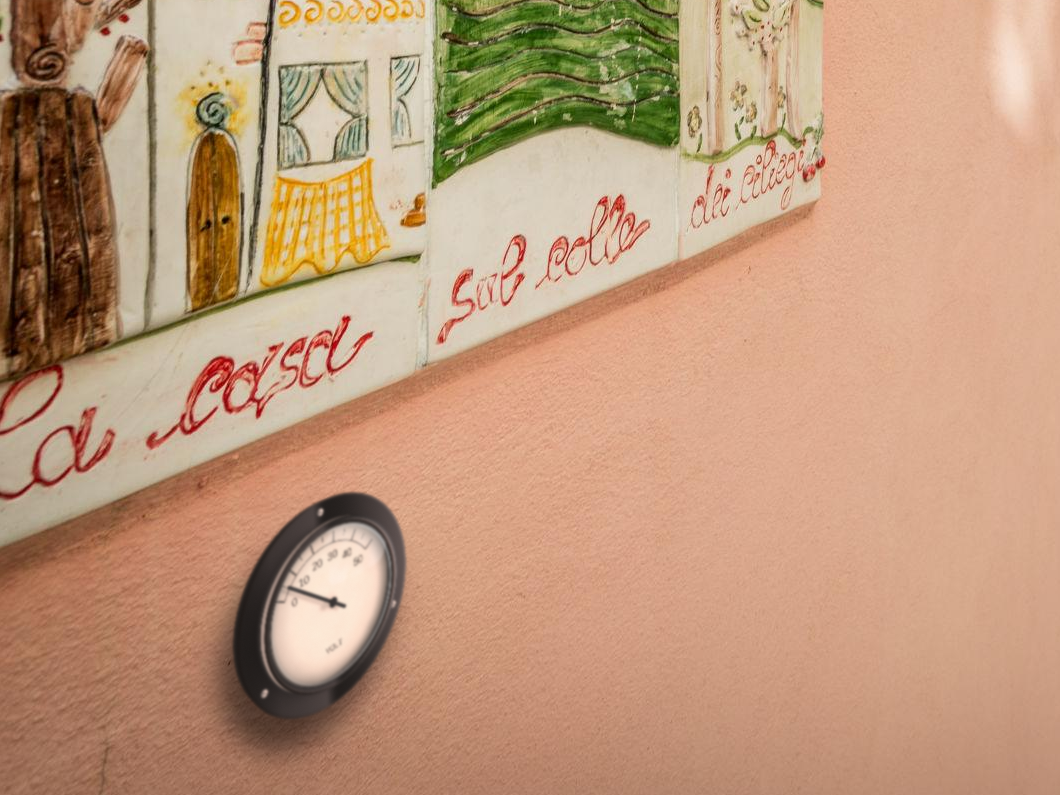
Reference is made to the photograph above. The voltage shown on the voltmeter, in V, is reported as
5 V
